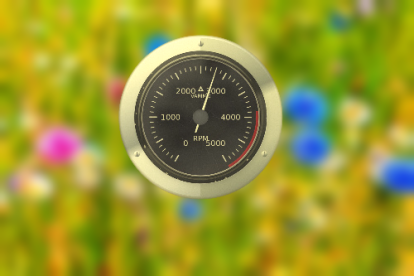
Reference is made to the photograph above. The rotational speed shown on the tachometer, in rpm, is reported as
2800 rpm
